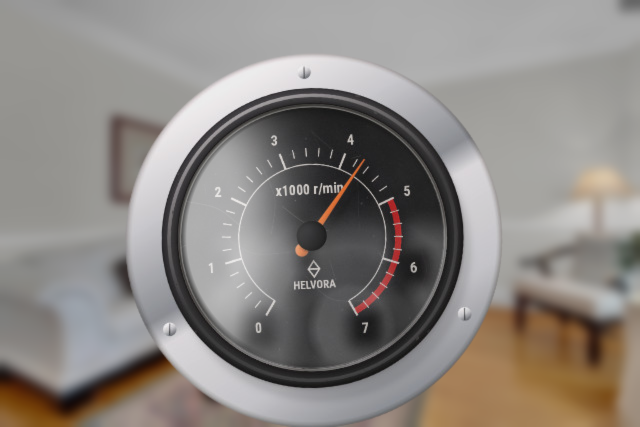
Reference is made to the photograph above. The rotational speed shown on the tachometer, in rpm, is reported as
4300 rpm
